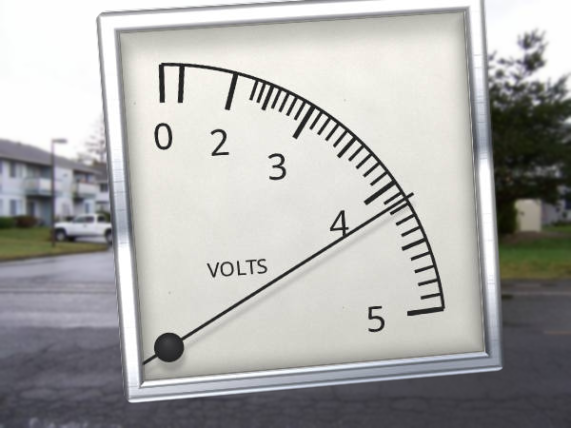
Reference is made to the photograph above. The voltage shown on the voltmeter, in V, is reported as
4.15 V
